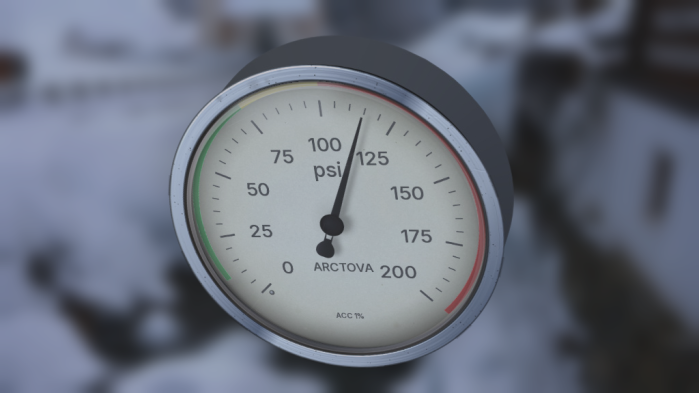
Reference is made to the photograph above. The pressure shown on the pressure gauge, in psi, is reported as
115 psi
